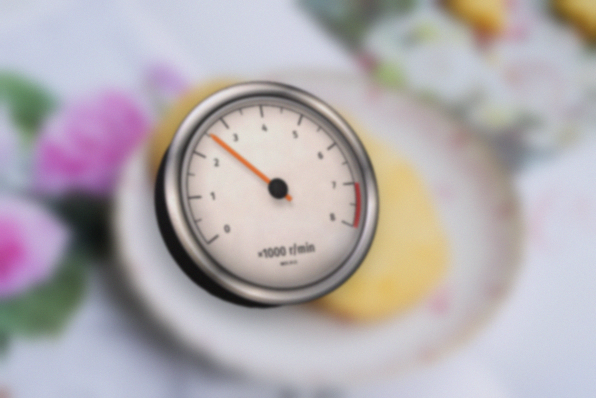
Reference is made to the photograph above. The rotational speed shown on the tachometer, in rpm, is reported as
2500 rpm
